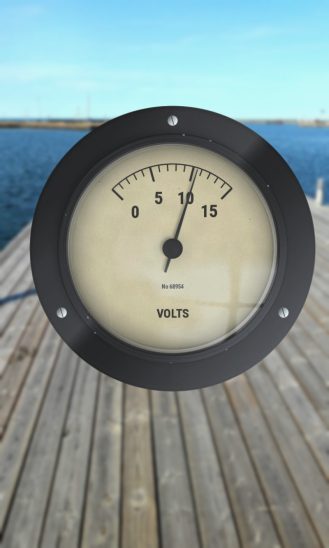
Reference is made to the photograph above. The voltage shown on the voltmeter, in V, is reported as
10.5 V
